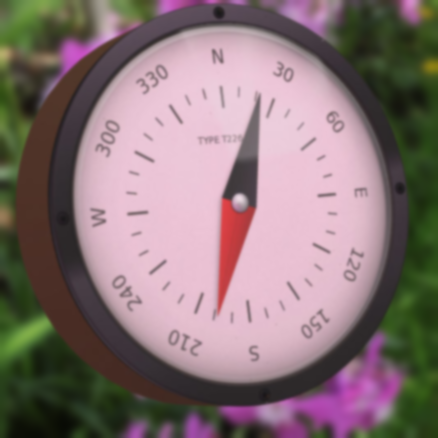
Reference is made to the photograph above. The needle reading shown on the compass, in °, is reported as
200 °
